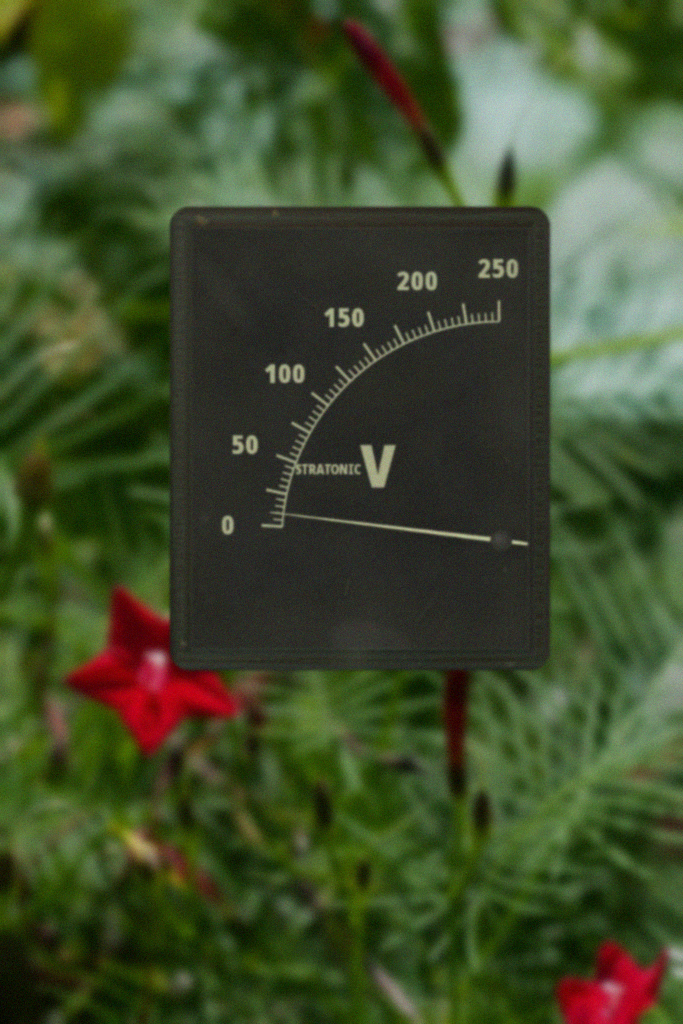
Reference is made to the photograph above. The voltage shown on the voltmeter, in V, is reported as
10 V
